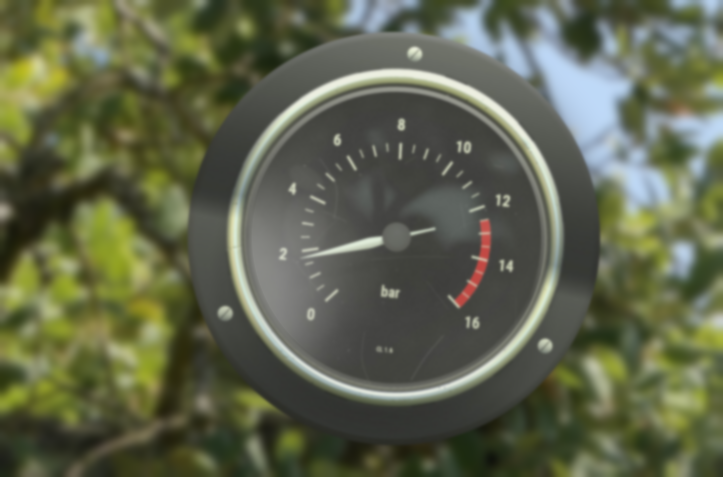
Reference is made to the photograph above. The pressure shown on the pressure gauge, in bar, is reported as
1.75 bar
